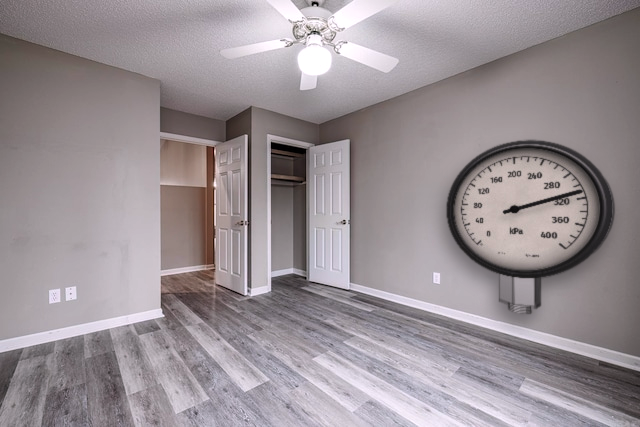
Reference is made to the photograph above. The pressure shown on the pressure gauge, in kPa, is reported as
310 kPa
